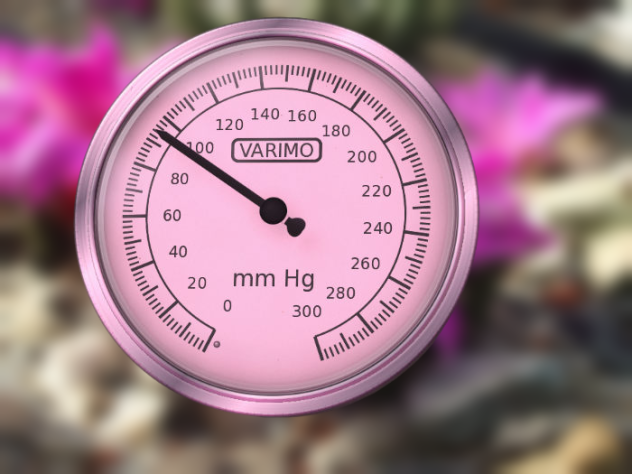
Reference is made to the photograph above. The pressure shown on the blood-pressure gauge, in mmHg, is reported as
94 mmHg
